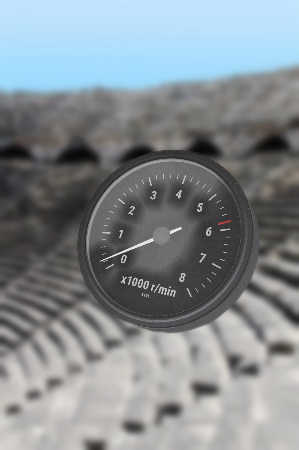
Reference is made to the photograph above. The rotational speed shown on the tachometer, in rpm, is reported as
200 rpm
